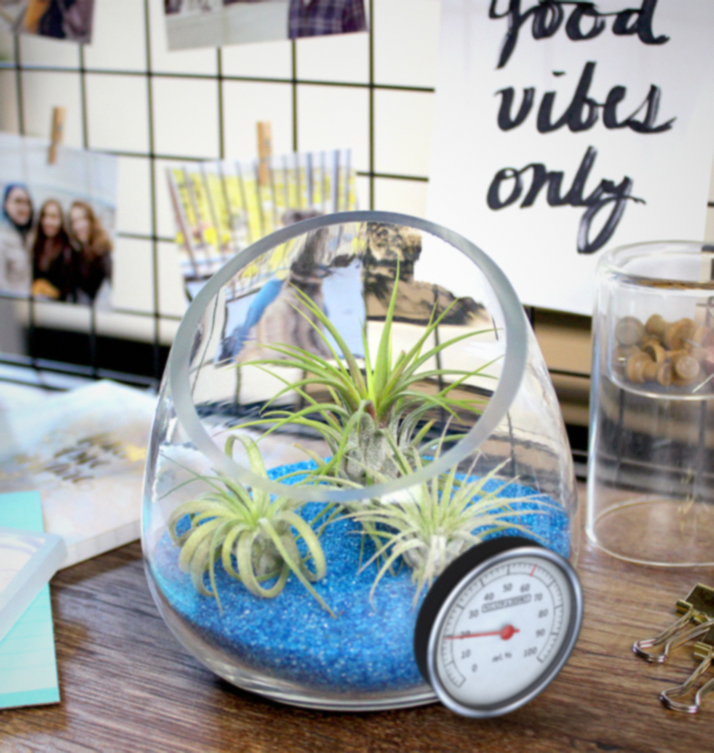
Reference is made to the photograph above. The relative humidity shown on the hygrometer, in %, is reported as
20 %
